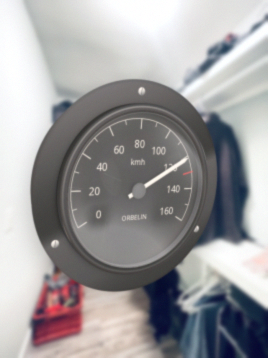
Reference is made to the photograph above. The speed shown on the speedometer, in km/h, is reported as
120 km/h
